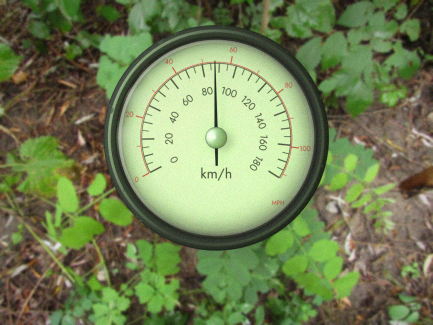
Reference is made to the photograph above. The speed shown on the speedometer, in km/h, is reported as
87.5 km/h
